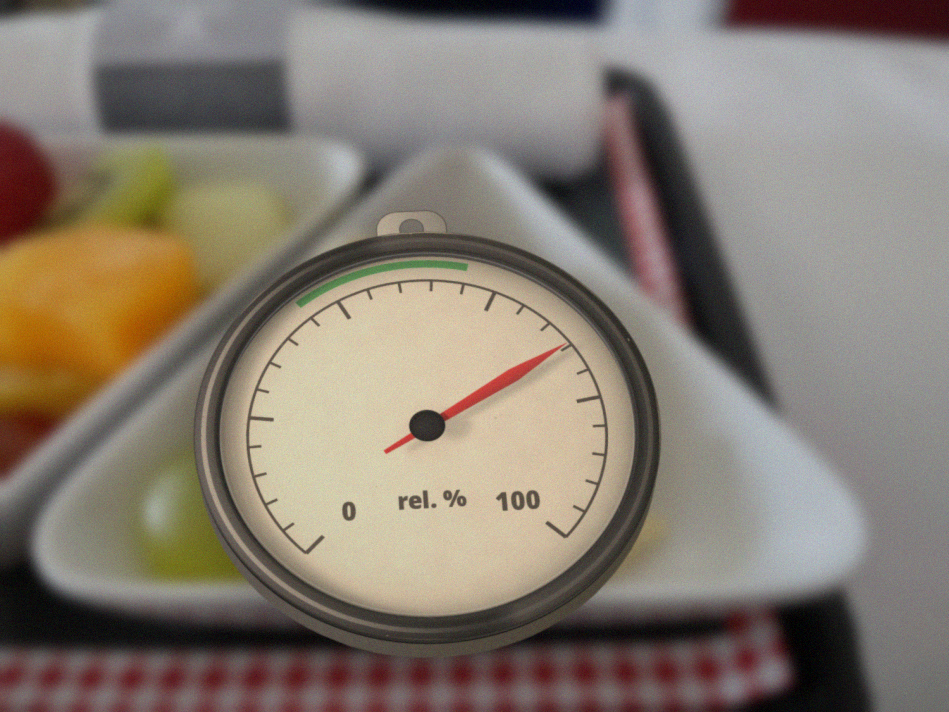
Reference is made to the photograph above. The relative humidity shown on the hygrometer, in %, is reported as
72 %
